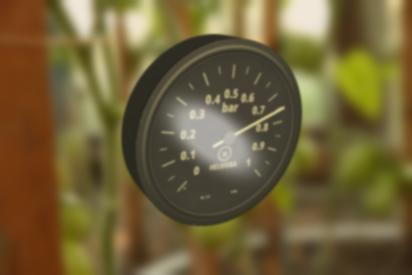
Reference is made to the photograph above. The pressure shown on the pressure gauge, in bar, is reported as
0.75 bar
